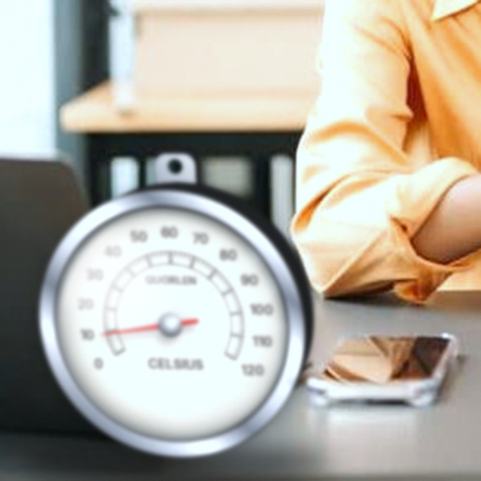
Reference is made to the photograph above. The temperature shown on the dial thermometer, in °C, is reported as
10 °C
